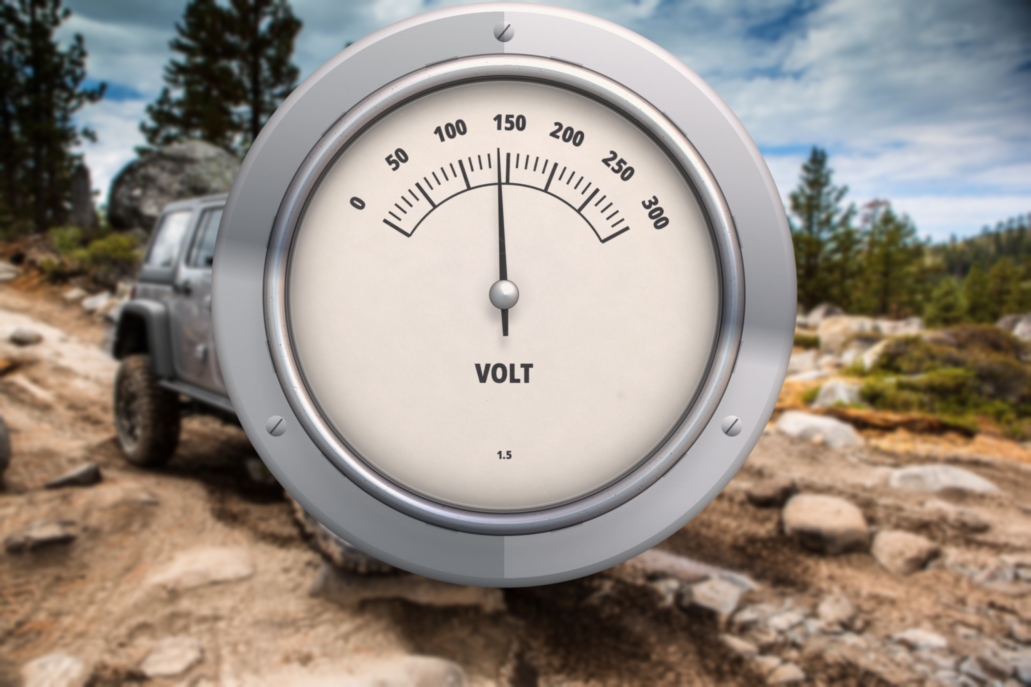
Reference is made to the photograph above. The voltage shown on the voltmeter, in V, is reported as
140 V
